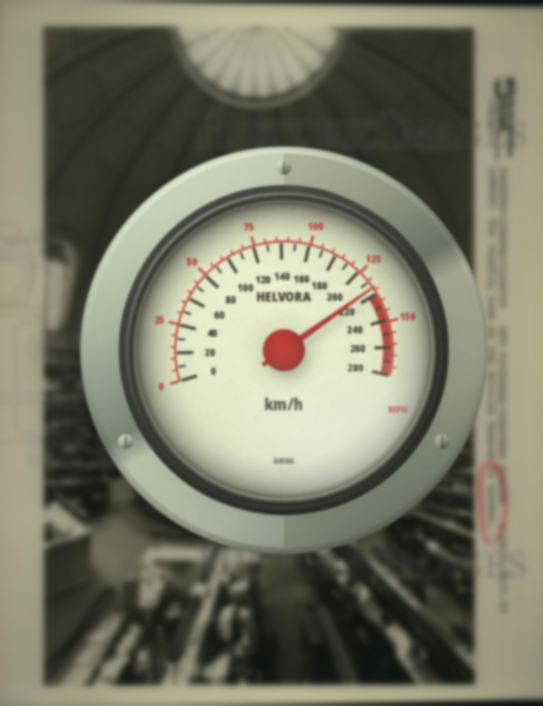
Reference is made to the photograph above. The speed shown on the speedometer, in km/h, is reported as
215 km/h
